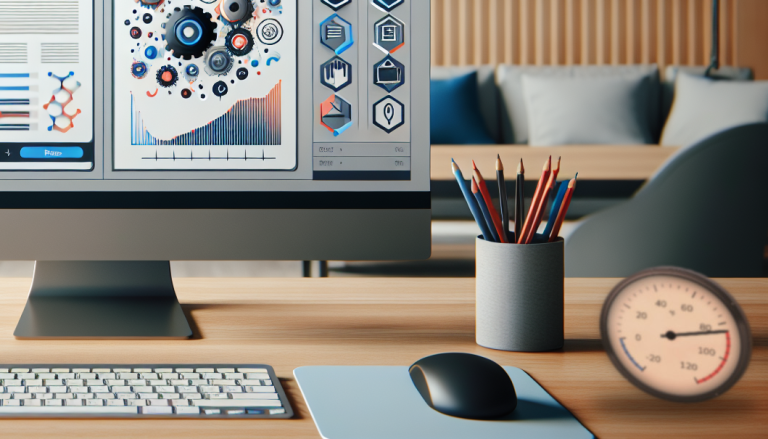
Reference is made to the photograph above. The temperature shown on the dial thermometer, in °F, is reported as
84 °F
